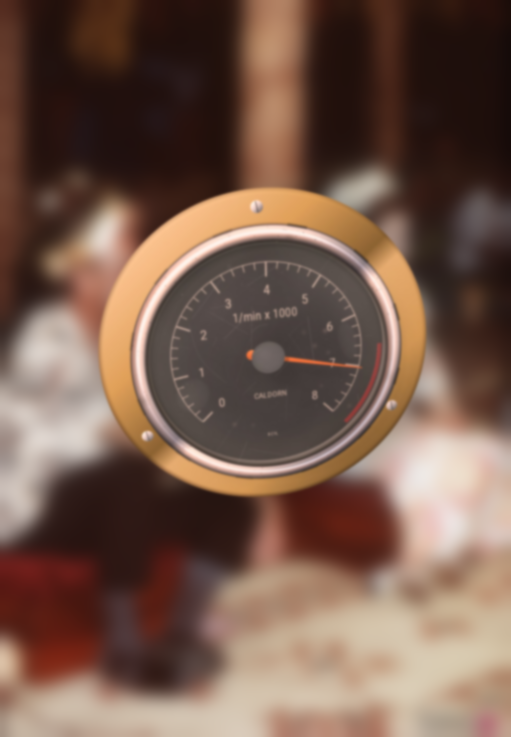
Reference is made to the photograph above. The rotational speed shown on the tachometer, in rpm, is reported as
7000 rpm
